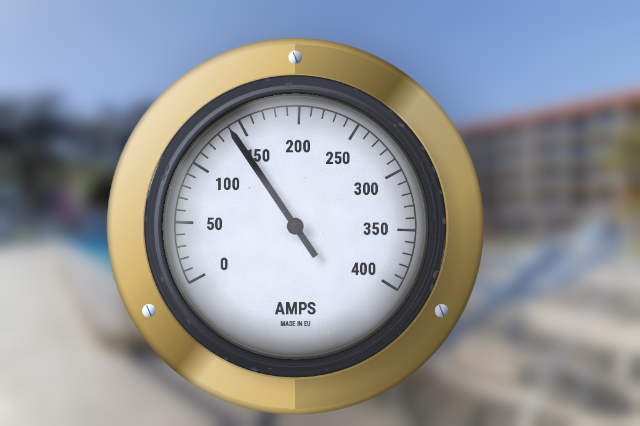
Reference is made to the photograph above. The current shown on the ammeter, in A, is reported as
140 A
